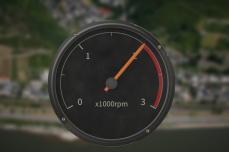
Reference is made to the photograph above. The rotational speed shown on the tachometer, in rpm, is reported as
2000 rpm
